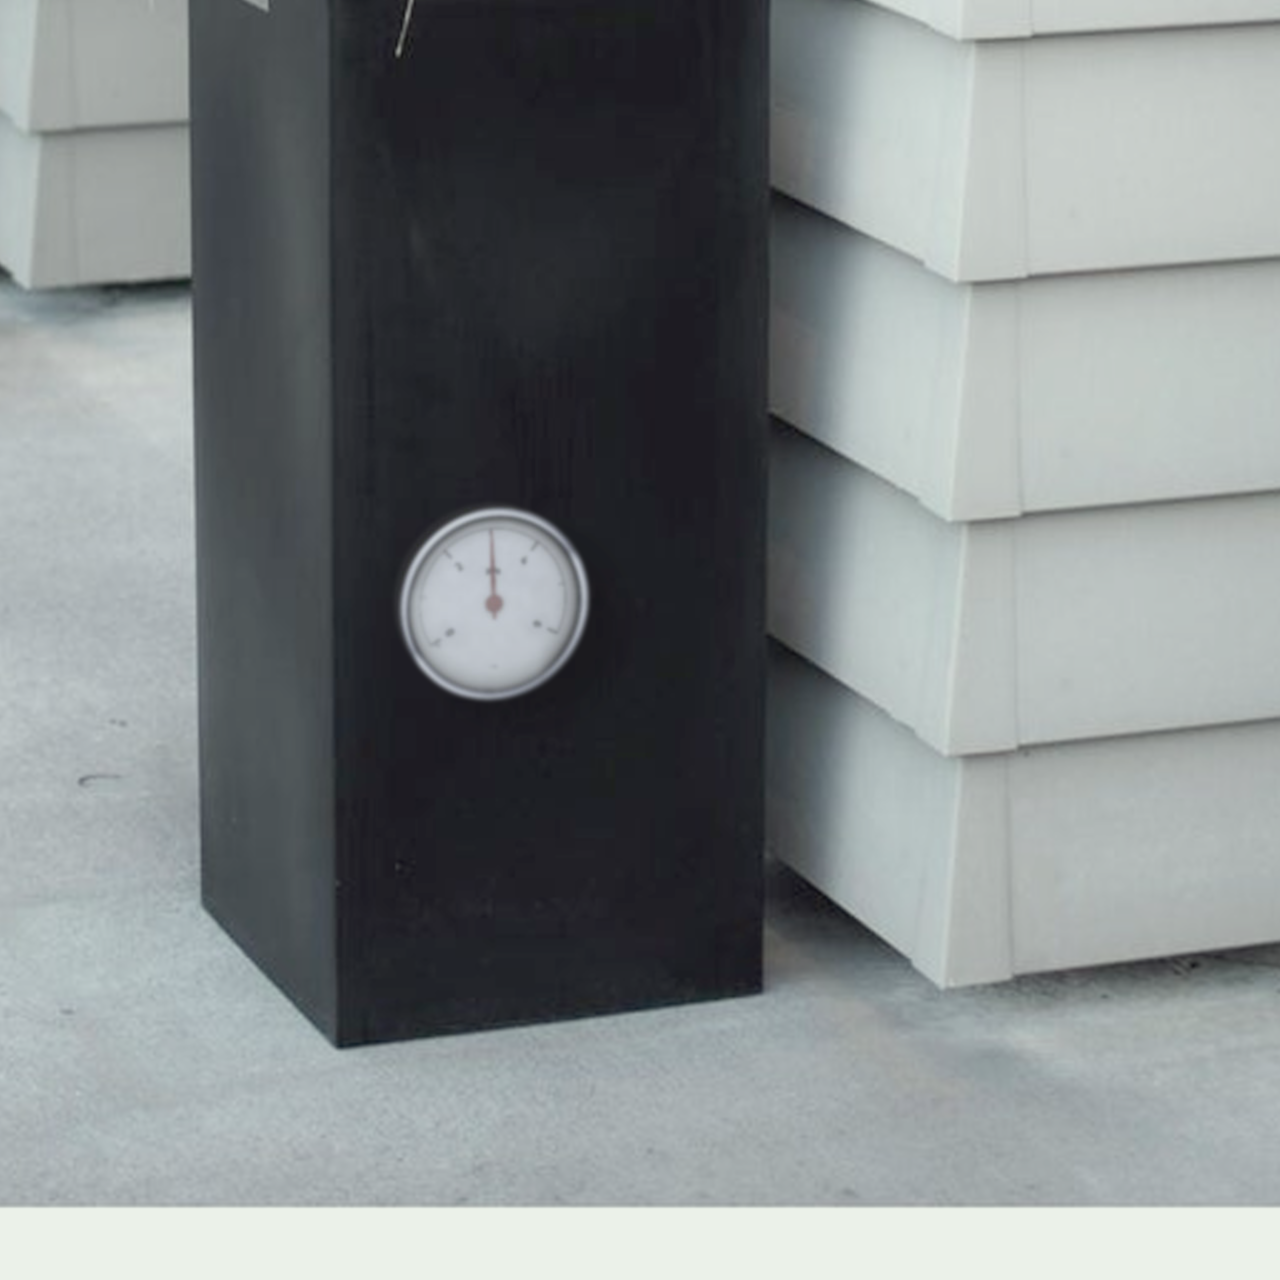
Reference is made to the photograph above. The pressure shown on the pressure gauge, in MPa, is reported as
3 MPa
